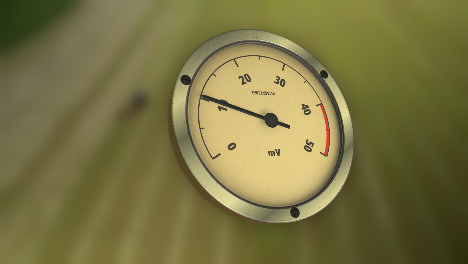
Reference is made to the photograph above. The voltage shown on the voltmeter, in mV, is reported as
10 mV
